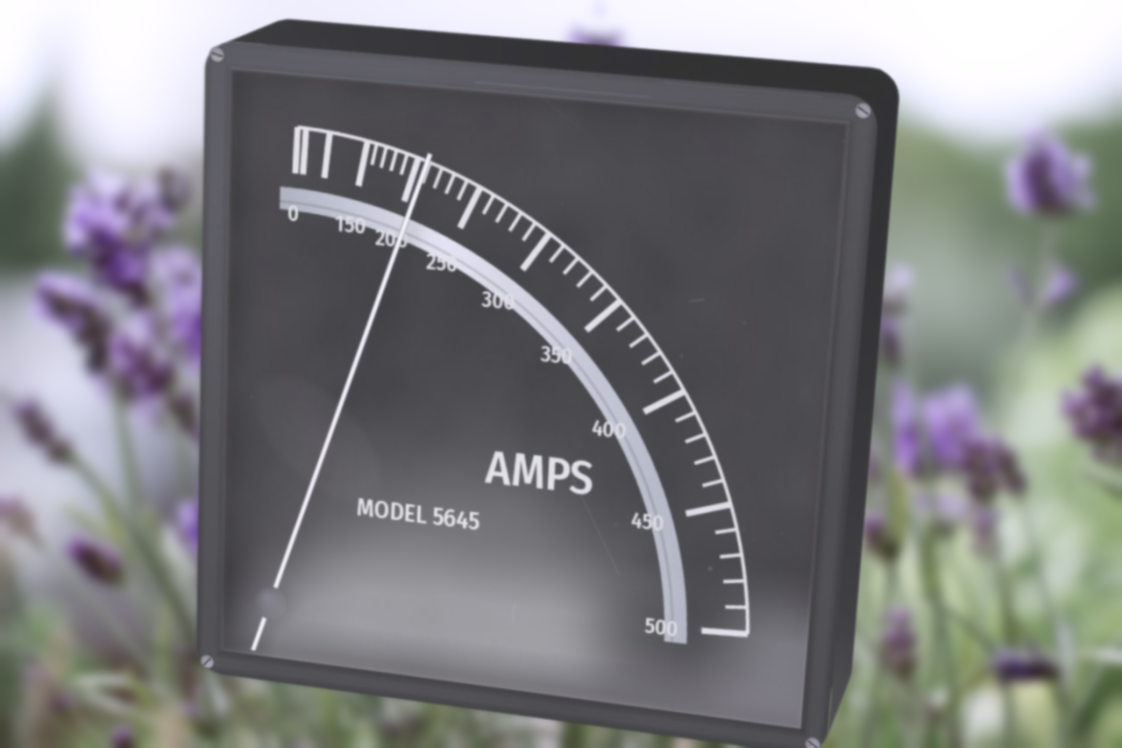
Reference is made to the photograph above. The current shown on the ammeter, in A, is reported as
210 A
